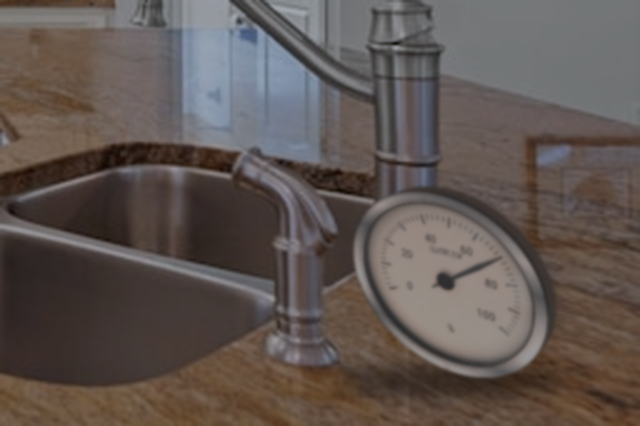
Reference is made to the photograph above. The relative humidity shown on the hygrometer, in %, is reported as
70 %
